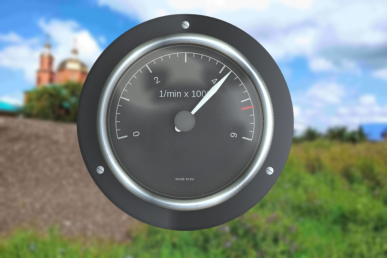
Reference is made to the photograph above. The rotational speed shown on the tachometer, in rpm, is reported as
4200 rpm
